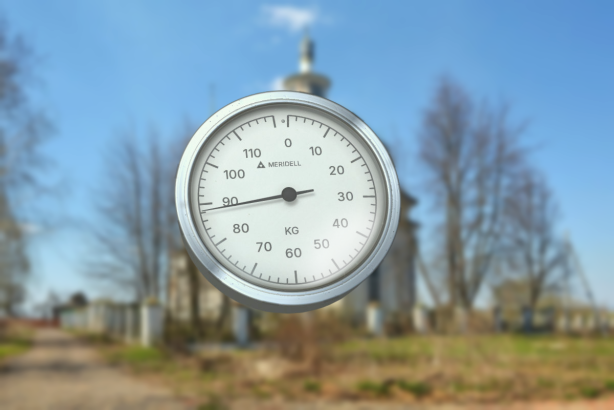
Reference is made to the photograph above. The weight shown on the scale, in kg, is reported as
88 kg
